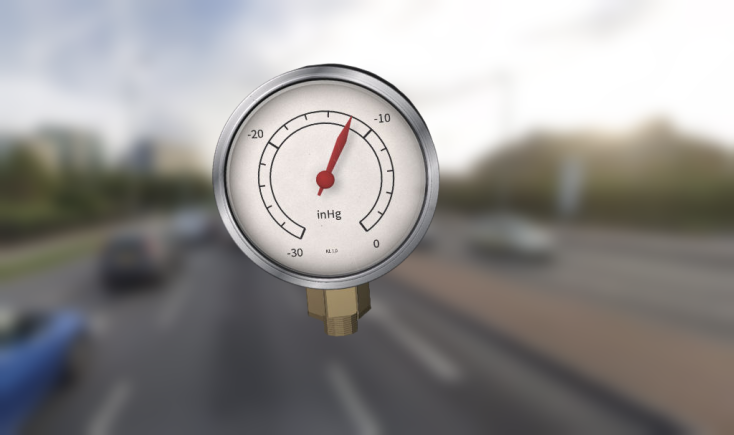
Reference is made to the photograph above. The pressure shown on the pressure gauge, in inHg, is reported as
-12 inHg
